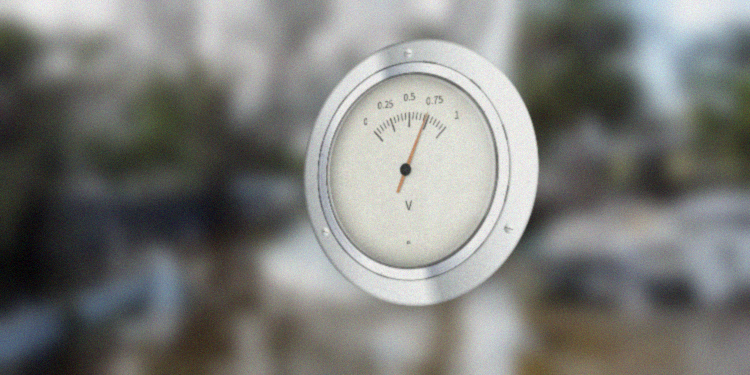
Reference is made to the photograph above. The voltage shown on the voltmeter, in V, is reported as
0.75 V
